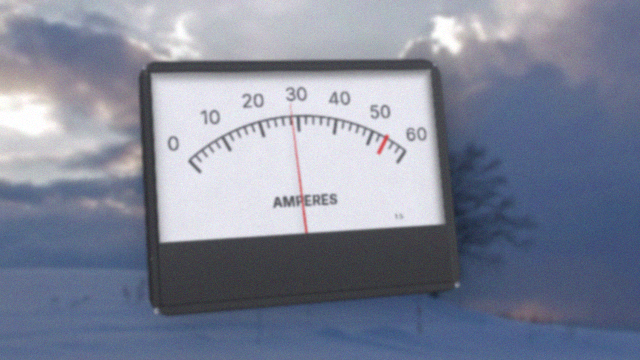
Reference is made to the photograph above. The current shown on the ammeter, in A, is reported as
28 A
